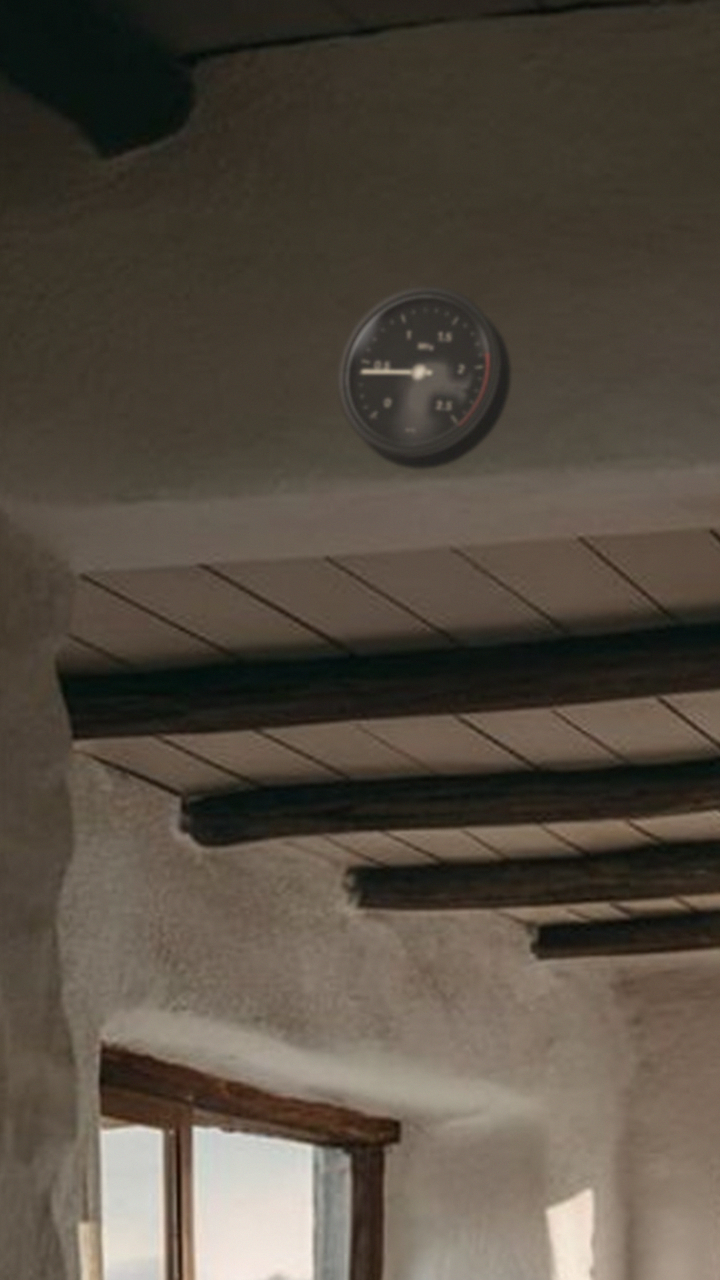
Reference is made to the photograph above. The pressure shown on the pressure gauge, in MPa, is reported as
0.4 MPa
